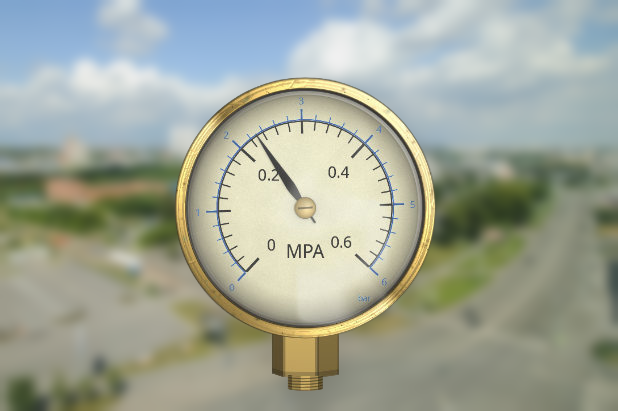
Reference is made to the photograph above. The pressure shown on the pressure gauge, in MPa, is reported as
0.23 MPa
